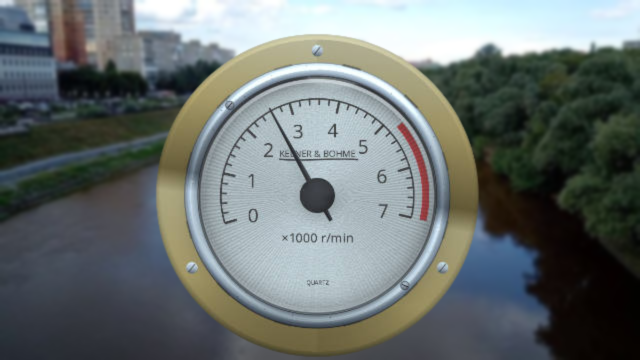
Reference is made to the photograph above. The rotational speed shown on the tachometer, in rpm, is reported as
2600 rpm
